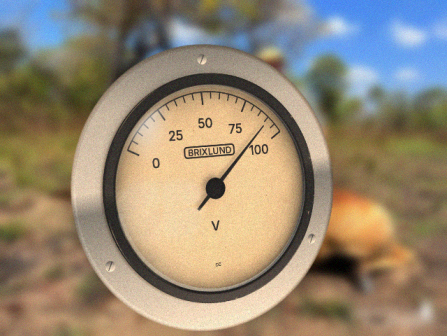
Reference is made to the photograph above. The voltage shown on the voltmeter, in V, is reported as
90 V
